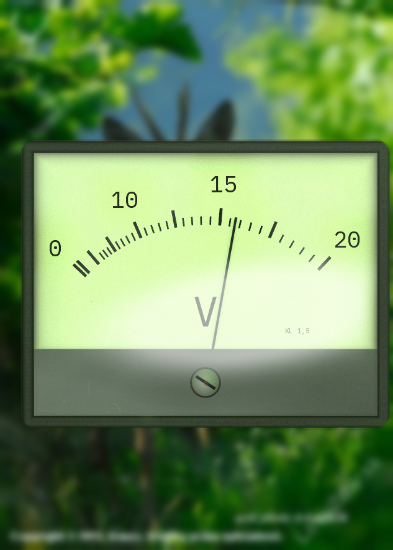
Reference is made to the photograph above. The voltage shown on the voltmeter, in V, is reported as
15.75 V
